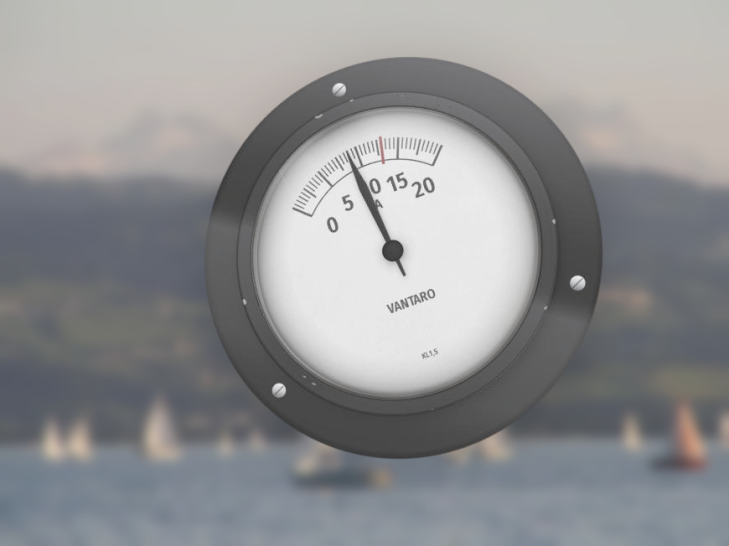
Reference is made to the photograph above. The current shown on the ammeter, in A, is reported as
9 A
